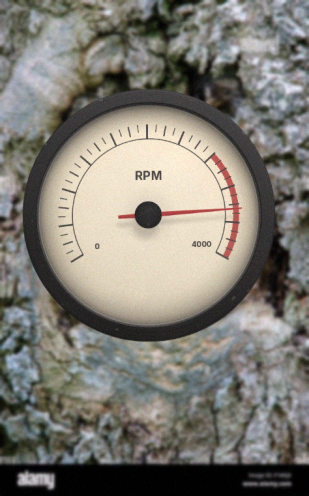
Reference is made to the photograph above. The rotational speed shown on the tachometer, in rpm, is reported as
3450 rpm
